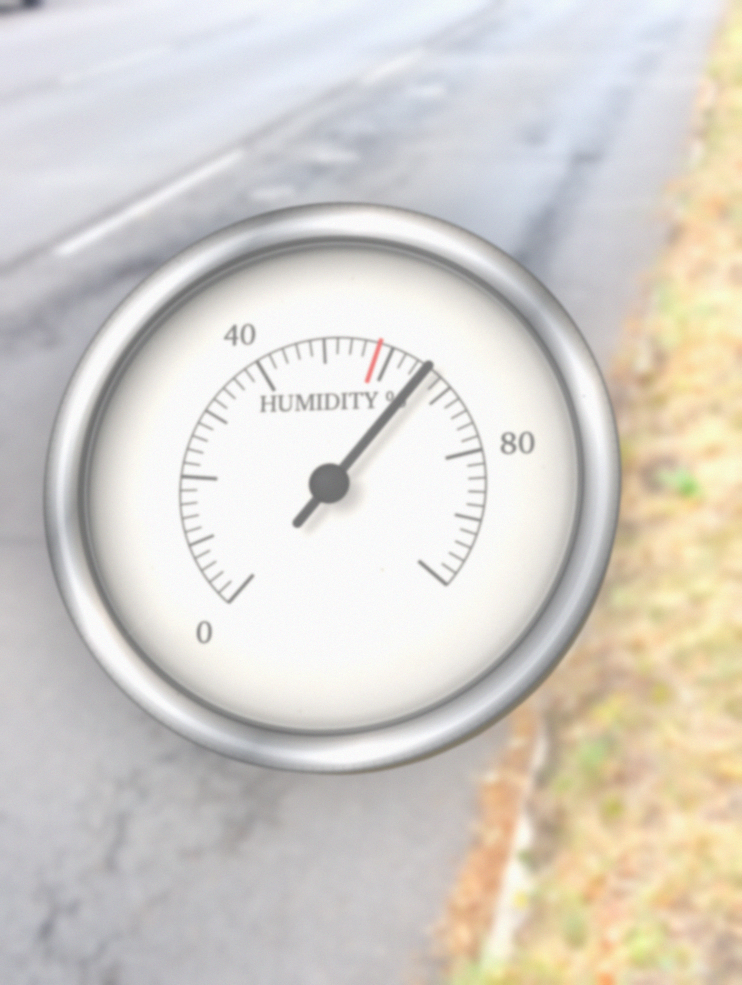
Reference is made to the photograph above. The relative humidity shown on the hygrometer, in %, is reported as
66 %
